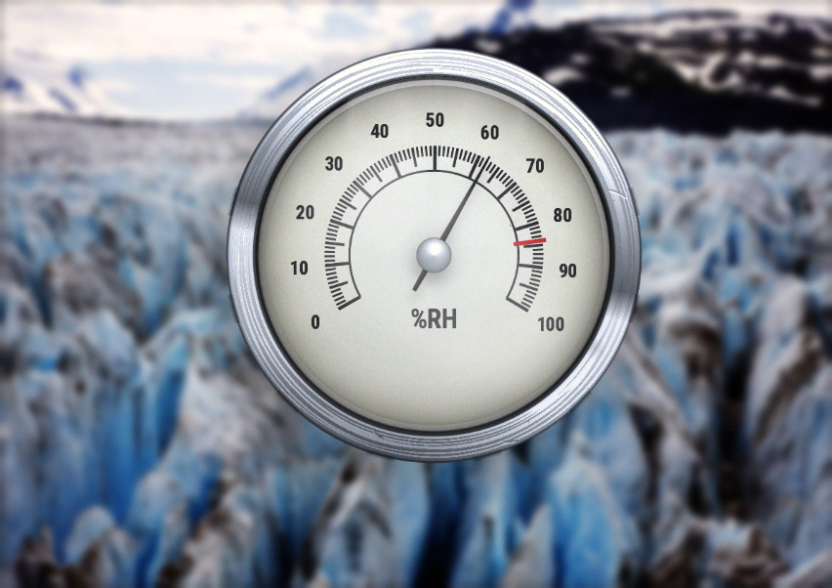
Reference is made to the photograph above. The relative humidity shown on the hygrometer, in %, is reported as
62 %
